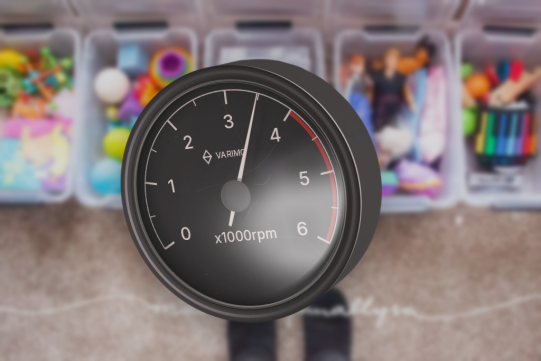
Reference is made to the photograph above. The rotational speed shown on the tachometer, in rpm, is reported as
3500 rpm
